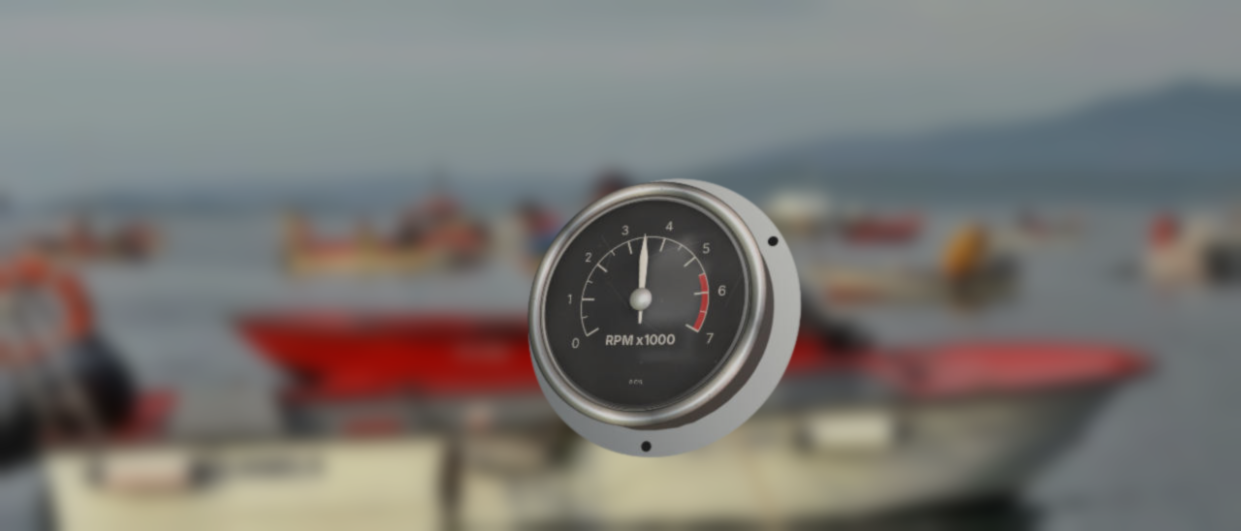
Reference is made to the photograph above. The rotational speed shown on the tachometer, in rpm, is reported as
3500 rpm
